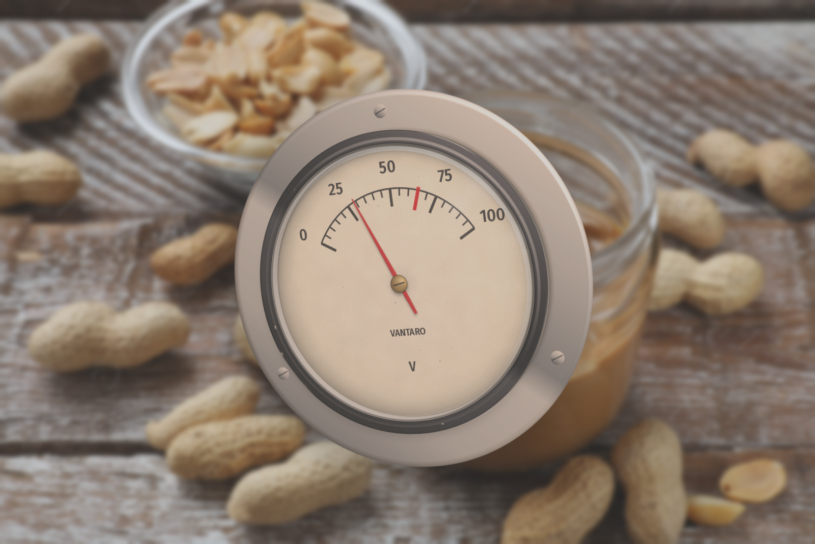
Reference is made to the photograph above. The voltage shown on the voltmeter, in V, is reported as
30 V
